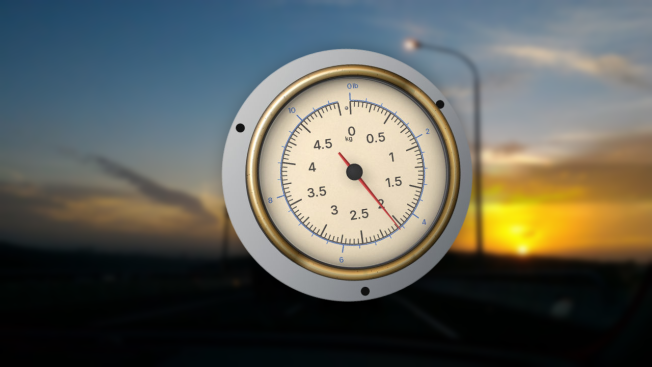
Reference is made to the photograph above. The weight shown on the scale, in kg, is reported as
2.05 kg
